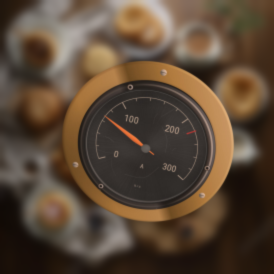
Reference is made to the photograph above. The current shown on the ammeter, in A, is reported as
70 A
